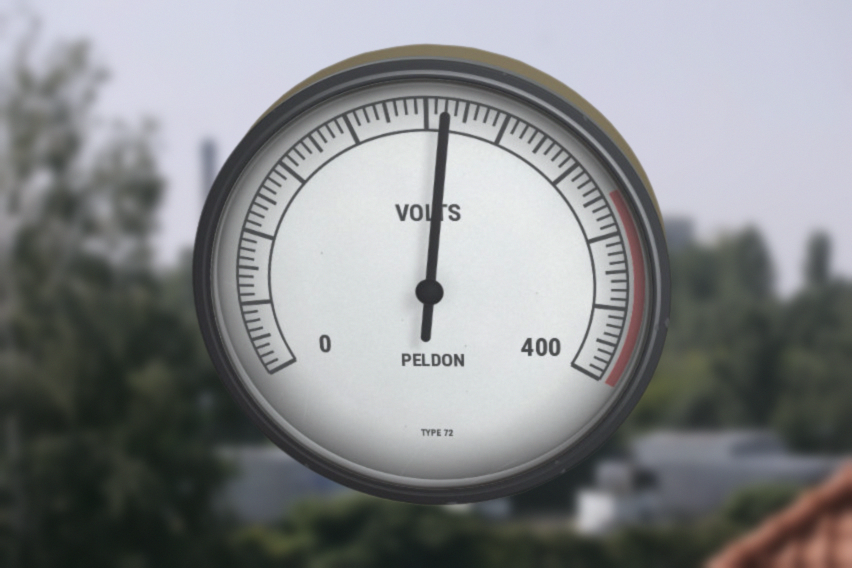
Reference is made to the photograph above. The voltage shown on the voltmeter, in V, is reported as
210 V
